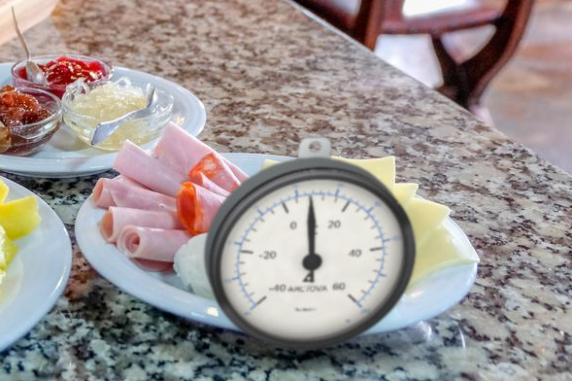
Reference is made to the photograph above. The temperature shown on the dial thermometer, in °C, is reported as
8 °C
